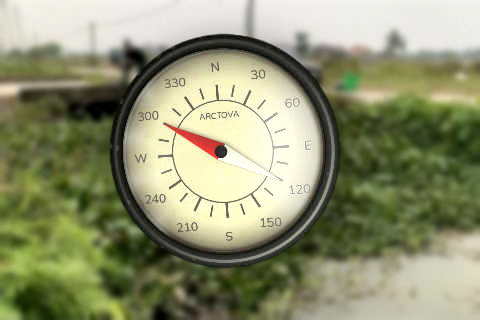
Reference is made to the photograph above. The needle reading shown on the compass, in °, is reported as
300 °
